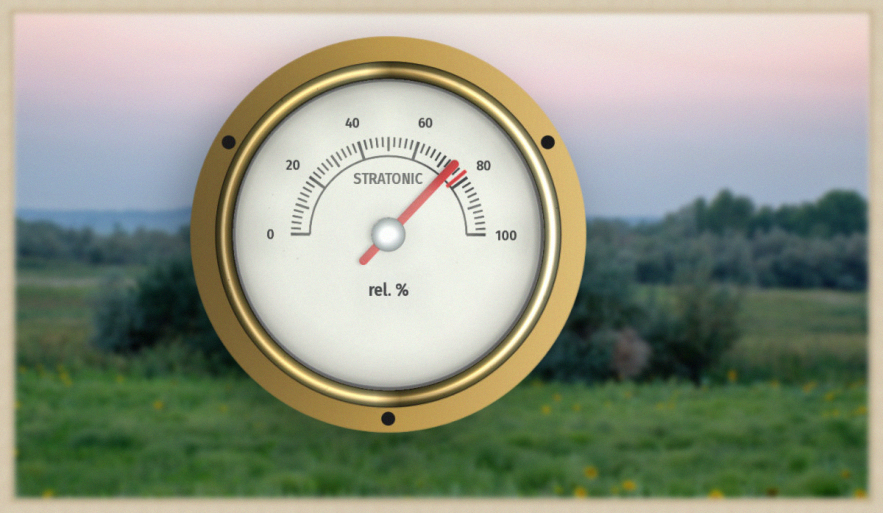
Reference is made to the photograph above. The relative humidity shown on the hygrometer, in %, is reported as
74 %
